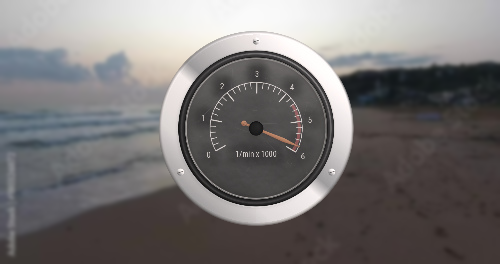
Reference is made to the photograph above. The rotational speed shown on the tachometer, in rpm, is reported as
5800 rpm
